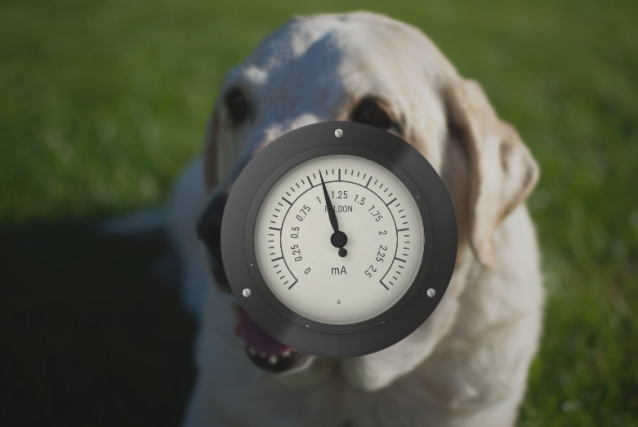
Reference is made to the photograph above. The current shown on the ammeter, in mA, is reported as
1.1 mA
